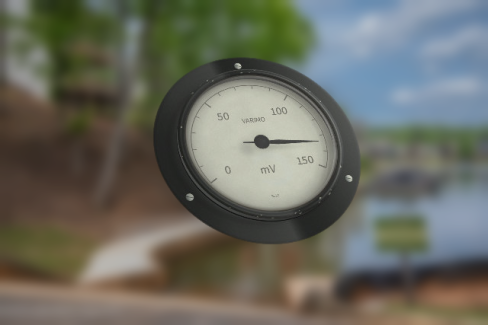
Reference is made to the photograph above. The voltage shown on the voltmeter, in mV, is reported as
135 mV
